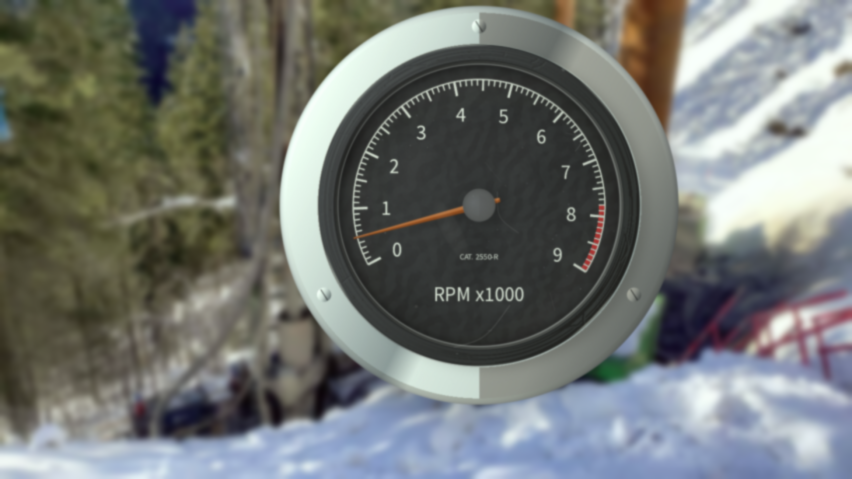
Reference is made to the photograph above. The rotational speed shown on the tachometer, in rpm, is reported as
500 rpm
